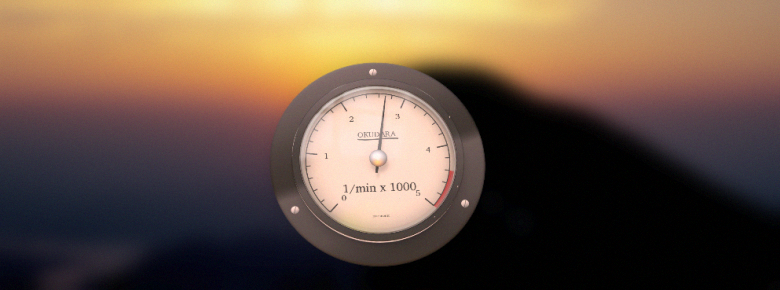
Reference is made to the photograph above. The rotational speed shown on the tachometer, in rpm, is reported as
2700 rpm
